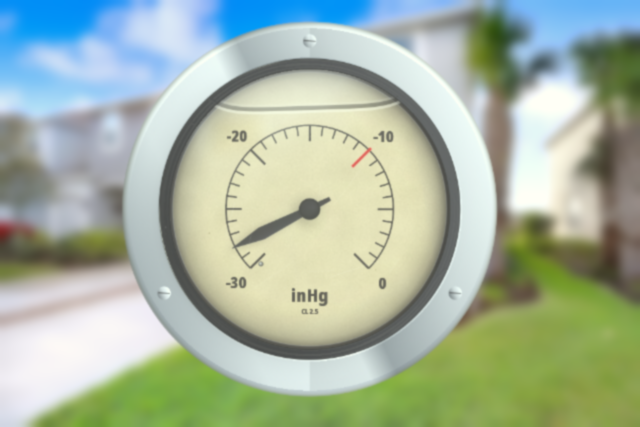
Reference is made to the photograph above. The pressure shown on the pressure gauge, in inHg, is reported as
-28 inHg
